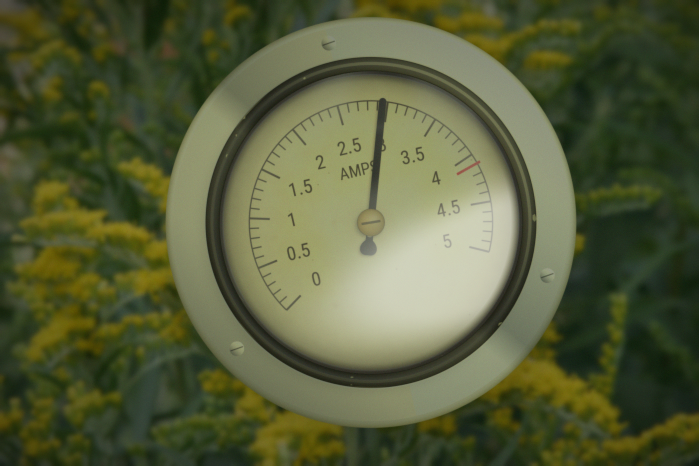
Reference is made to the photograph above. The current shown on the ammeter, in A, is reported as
2.95 A
